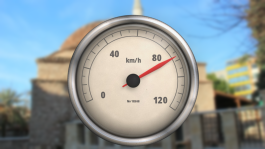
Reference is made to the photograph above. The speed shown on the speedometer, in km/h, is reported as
87.5 km/h
